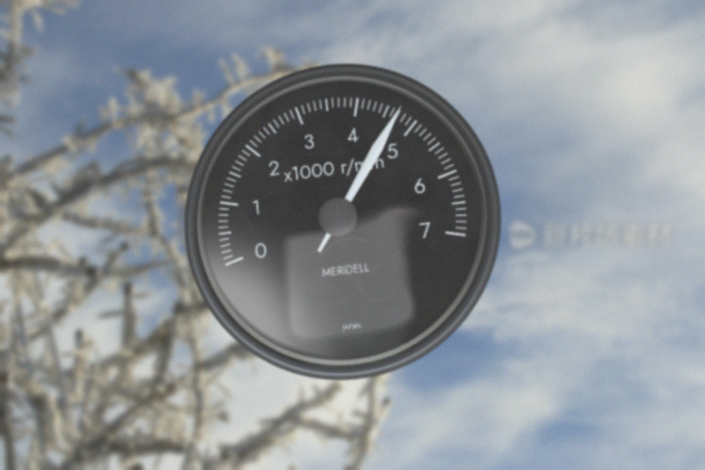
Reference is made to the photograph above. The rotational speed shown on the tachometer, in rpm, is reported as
4700 rpm
